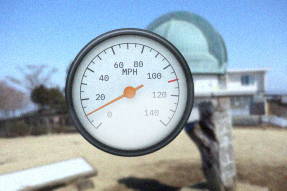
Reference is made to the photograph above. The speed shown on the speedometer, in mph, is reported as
10 mph
